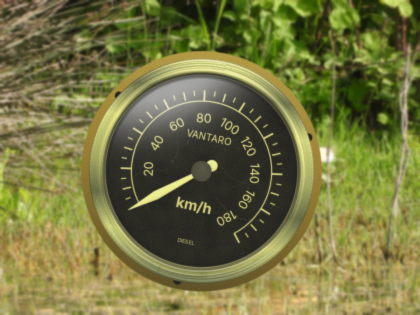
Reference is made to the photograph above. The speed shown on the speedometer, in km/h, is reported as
0 km/h
